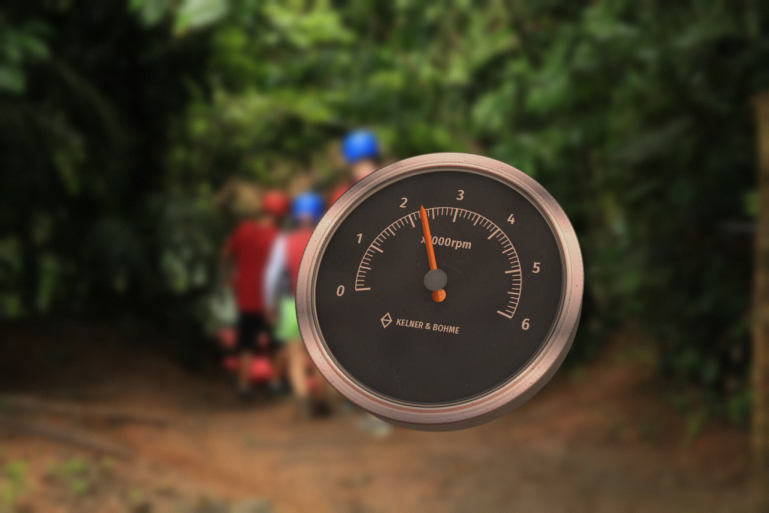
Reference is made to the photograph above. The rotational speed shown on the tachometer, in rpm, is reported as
2300 rpm
